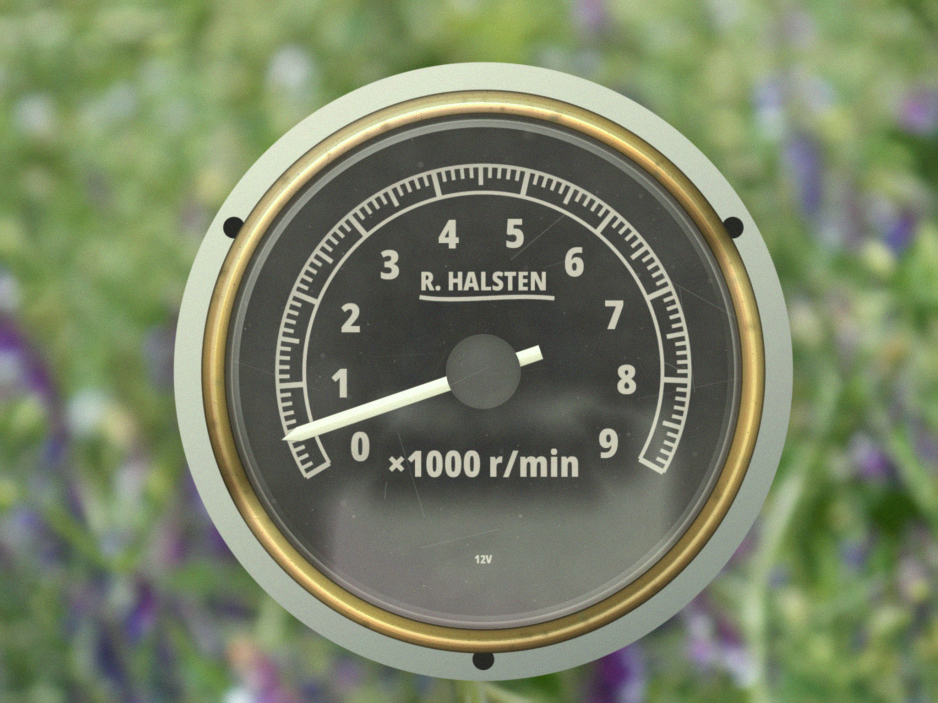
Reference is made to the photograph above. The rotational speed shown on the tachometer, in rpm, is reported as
450 rpm
